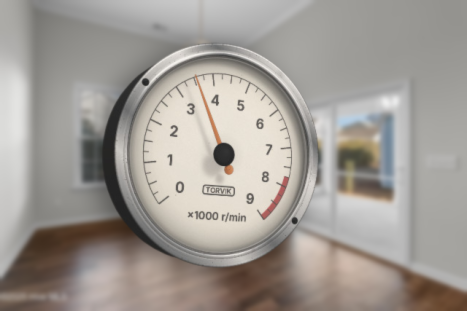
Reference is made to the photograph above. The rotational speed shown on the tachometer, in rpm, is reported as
3500 rpm
